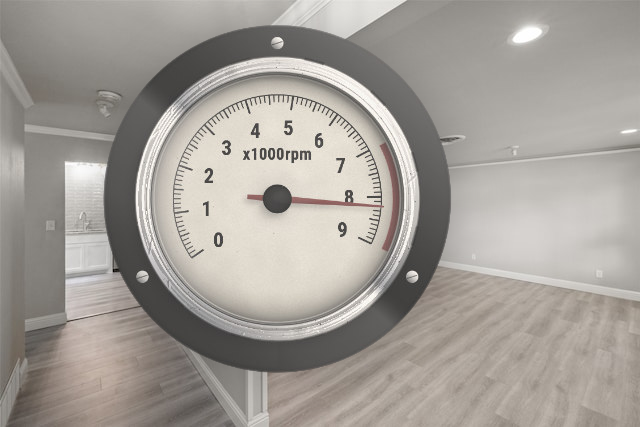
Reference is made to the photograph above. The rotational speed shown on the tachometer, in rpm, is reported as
8200 rpm
